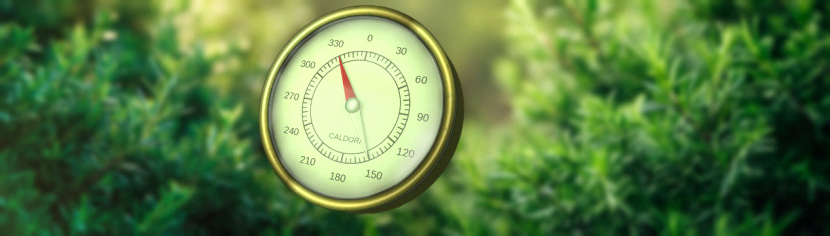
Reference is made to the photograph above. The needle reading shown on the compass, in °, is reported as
330 °
